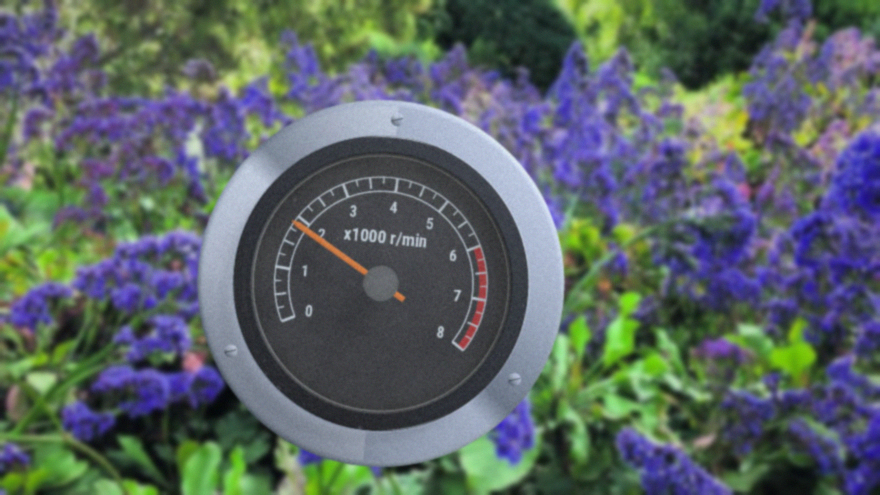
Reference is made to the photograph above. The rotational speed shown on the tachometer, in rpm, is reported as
1875 rpm
